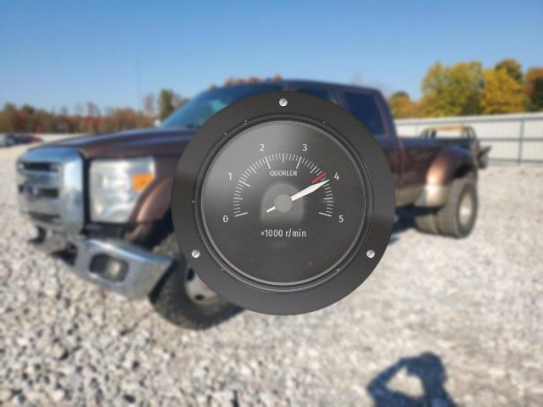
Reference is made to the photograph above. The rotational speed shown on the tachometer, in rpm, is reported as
4000 rpm
